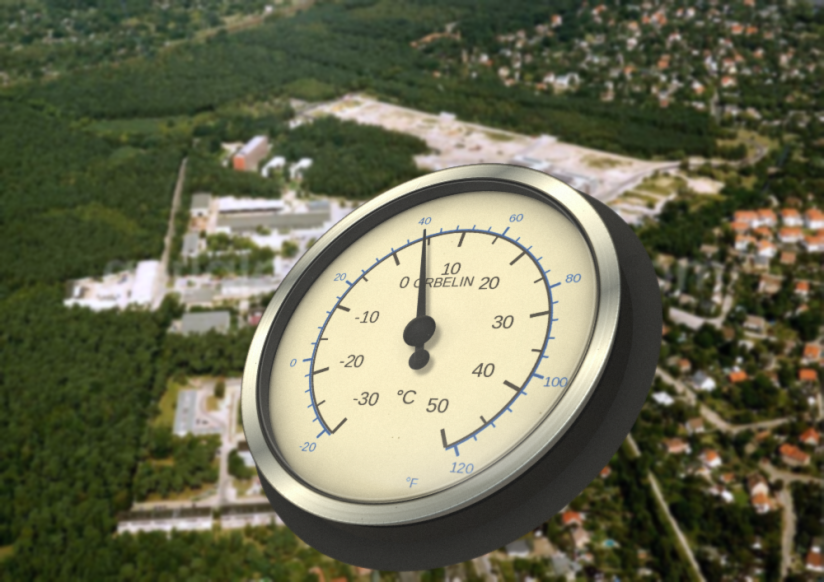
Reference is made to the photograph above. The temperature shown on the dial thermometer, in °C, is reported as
5 °C
